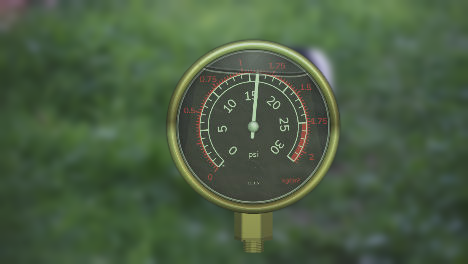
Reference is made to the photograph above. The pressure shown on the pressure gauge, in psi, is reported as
16 psi
